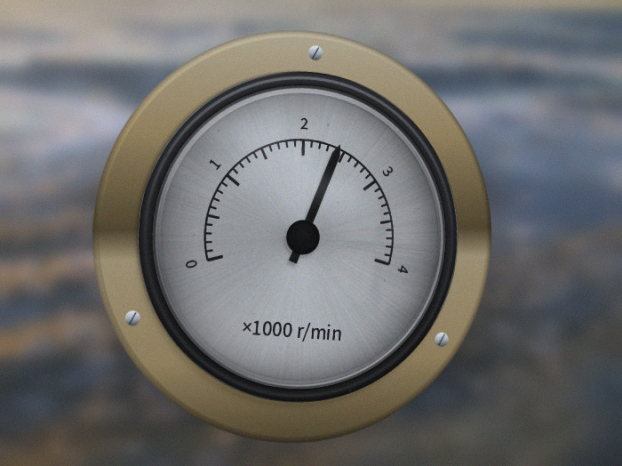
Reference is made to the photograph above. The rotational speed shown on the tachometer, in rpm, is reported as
2400 rpm
